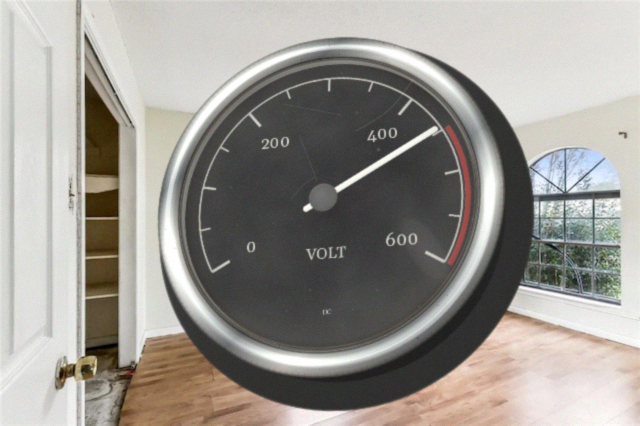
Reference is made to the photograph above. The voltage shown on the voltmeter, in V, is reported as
450 V
